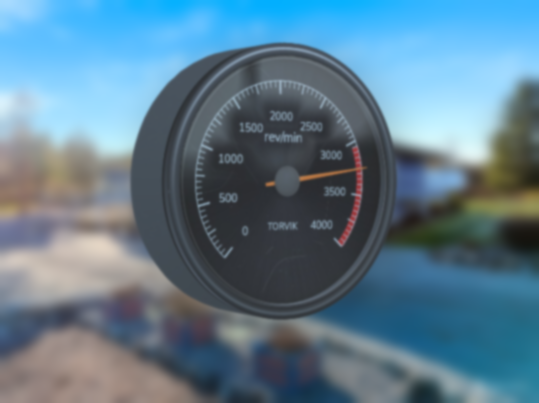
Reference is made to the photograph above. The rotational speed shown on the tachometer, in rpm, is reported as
3250 rpm
